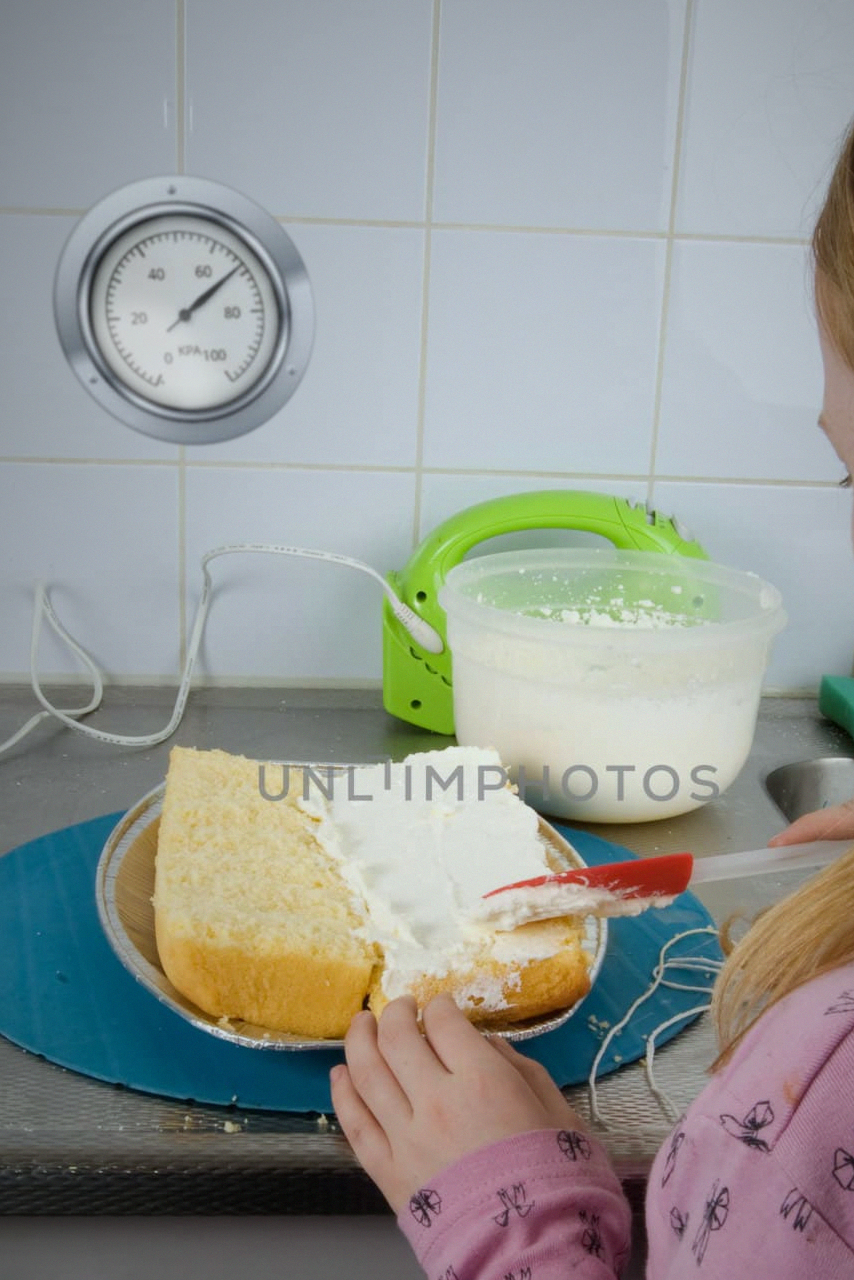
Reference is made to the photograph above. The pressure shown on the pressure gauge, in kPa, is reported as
68 kPa
